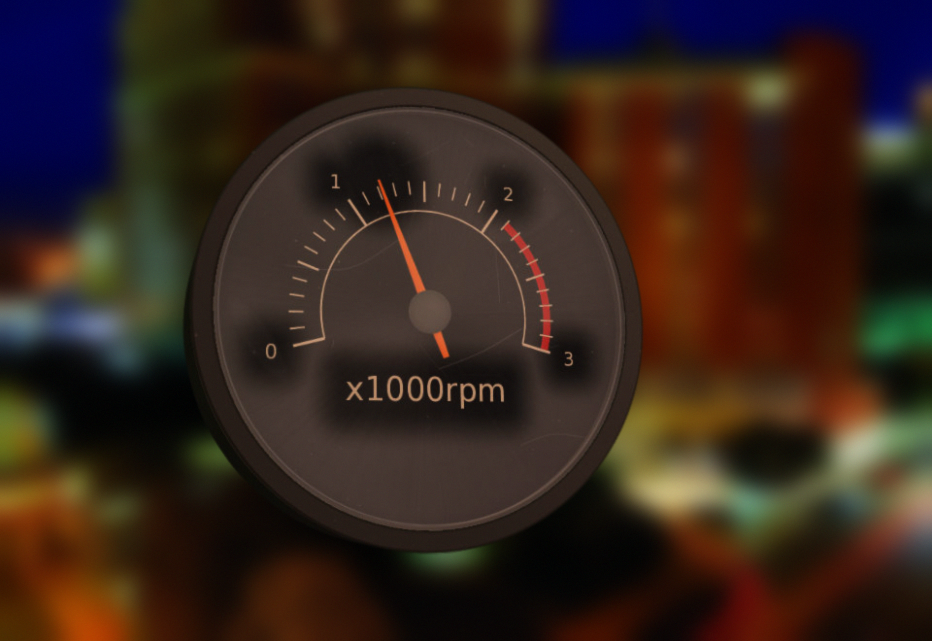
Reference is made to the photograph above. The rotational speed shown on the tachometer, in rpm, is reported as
1200 rpm
